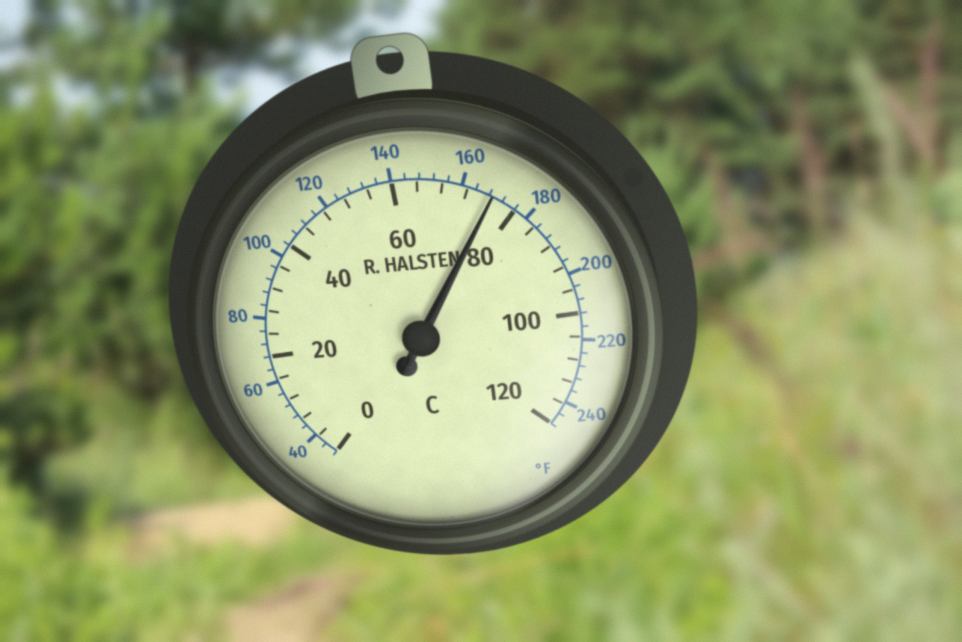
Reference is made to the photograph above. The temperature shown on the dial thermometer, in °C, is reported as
76 °C
